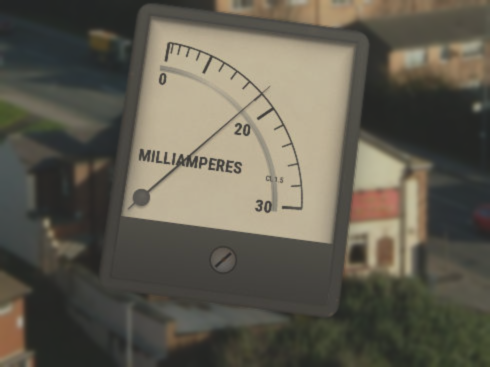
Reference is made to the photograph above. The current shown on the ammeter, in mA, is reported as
18 mA
